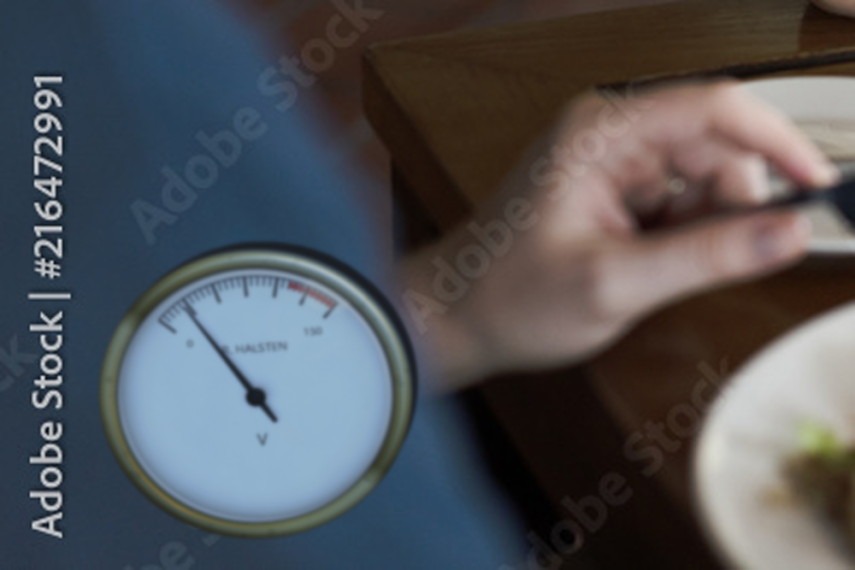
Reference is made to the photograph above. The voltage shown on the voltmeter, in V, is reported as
25 V
